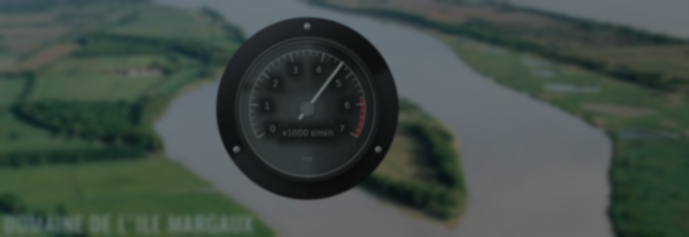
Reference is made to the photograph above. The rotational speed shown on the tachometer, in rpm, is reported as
4600 rpm
